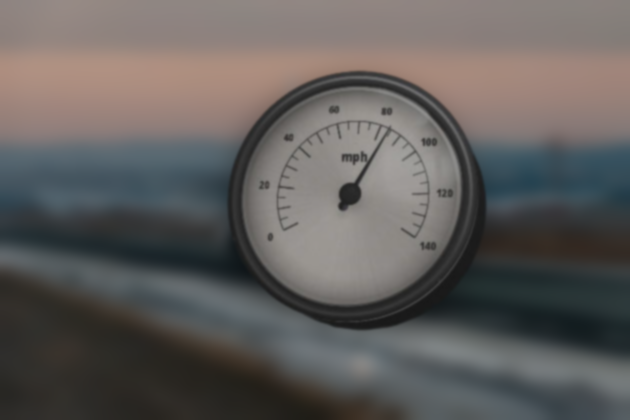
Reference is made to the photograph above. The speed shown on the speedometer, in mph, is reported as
85 mph
